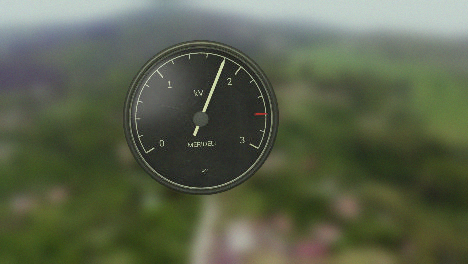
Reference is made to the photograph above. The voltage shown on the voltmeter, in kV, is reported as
1.8 kV
